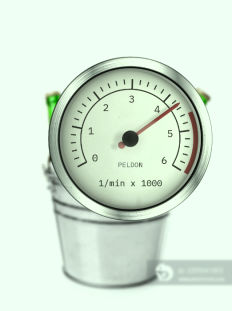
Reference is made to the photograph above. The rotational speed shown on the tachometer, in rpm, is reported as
4300 rpm
